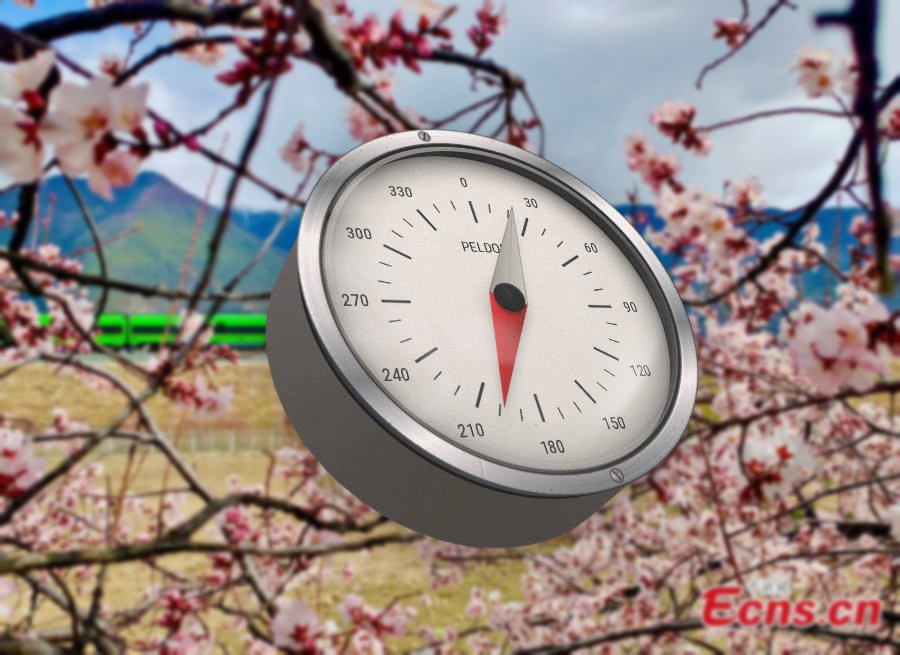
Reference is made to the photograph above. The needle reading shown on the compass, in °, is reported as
200 °
